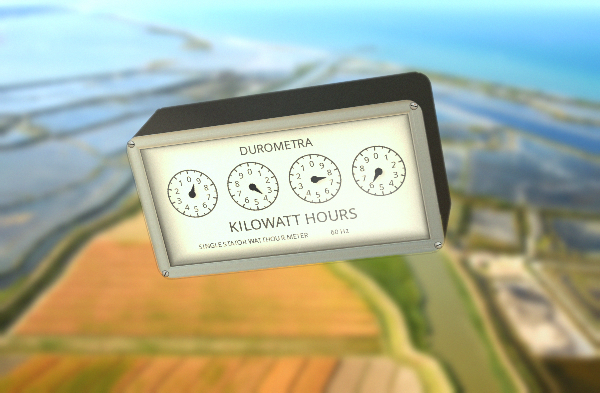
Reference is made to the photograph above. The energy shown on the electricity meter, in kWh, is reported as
9376 kWh
